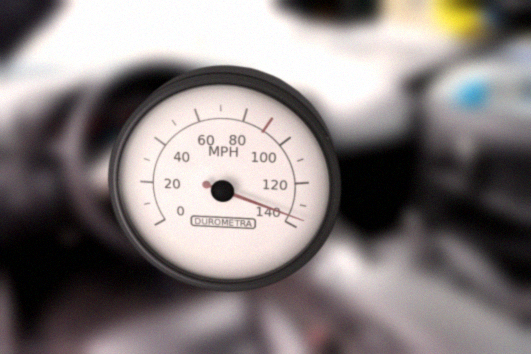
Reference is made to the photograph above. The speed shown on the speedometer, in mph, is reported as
135 mph
